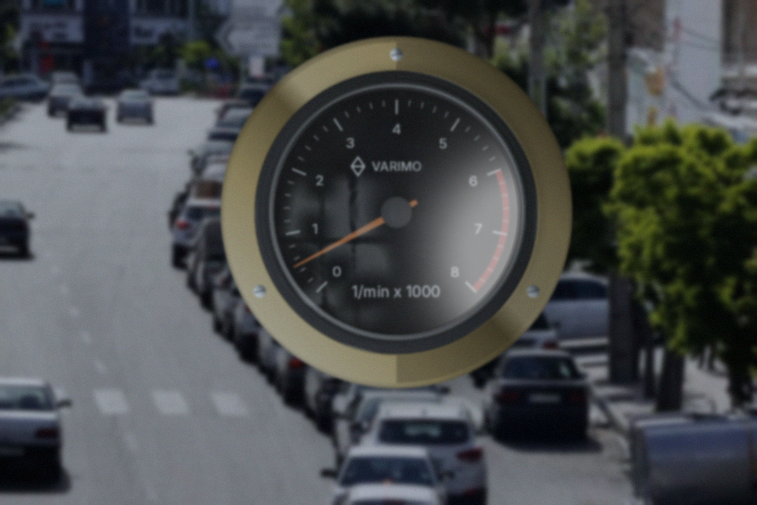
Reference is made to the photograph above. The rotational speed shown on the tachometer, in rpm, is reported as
500 rpm
